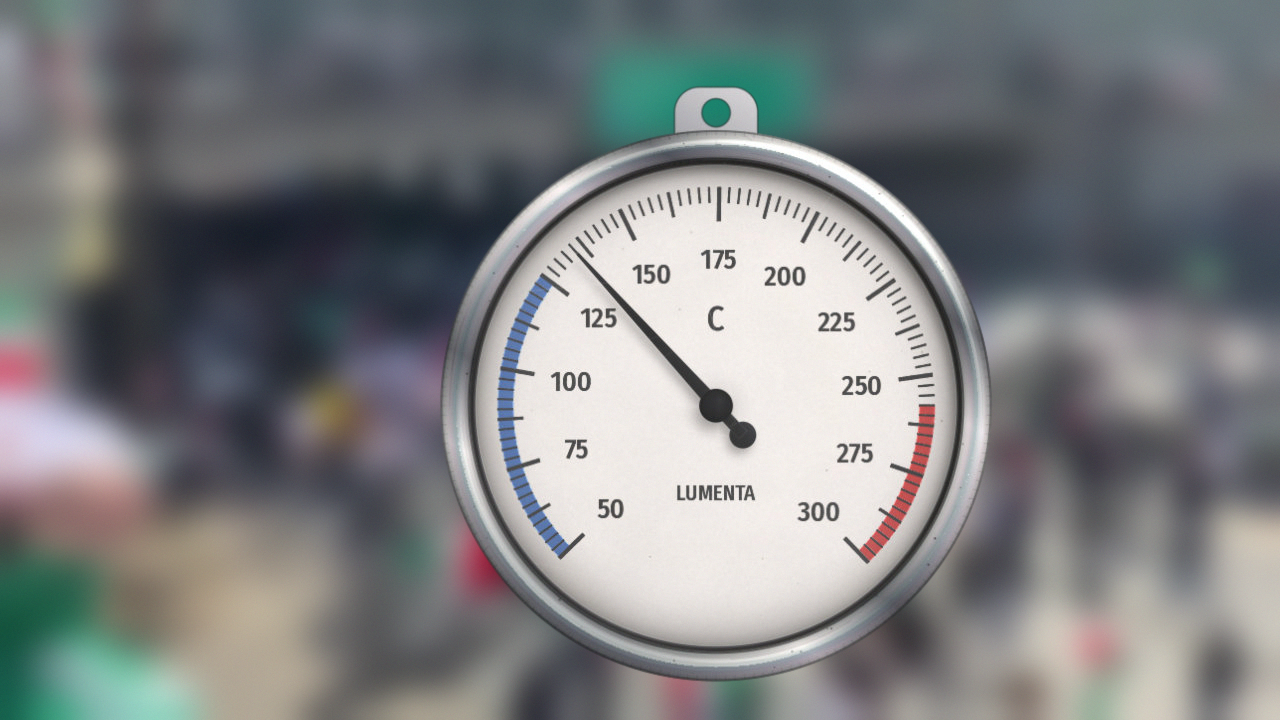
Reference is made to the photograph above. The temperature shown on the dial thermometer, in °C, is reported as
135 °C
